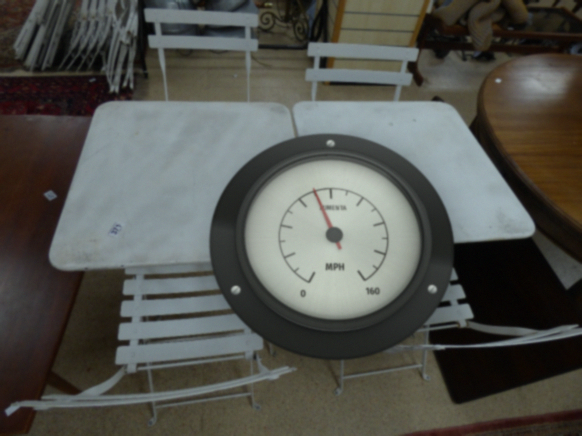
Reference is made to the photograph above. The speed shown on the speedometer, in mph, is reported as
70 mph
